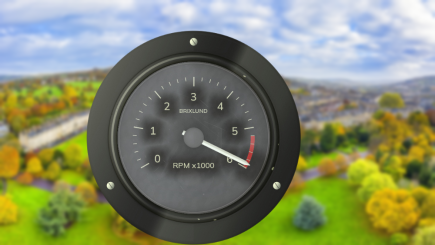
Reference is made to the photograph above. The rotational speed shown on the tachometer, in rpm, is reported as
5900 rpm
